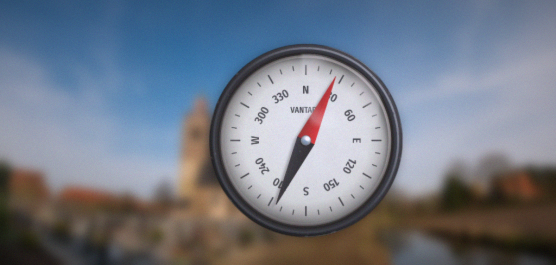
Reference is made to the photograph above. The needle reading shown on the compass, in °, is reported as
25 °
